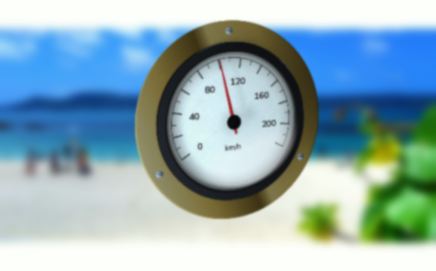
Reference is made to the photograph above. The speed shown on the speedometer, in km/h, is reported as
100 km/h
